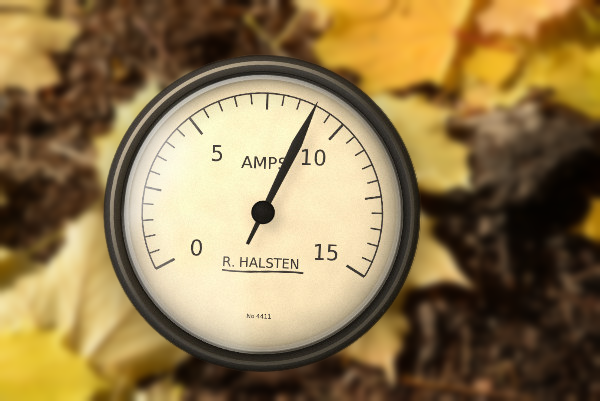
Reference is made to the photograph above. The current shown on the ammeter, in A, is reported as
9 A
